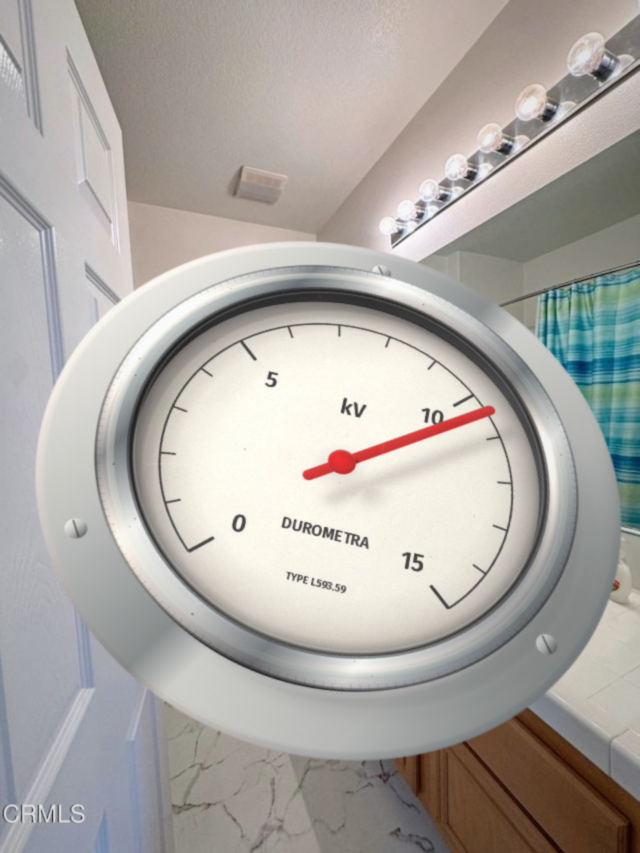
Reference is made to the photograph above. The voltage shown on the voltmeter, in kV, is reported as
10.5 kV
